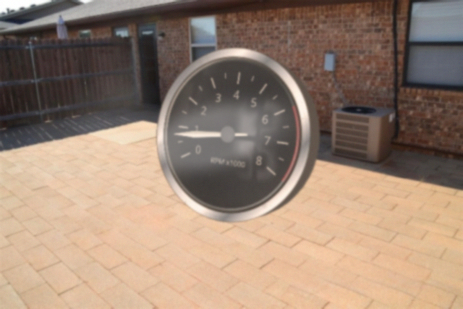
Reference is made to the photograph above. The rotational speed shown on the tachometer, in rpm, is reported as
750 rpm
